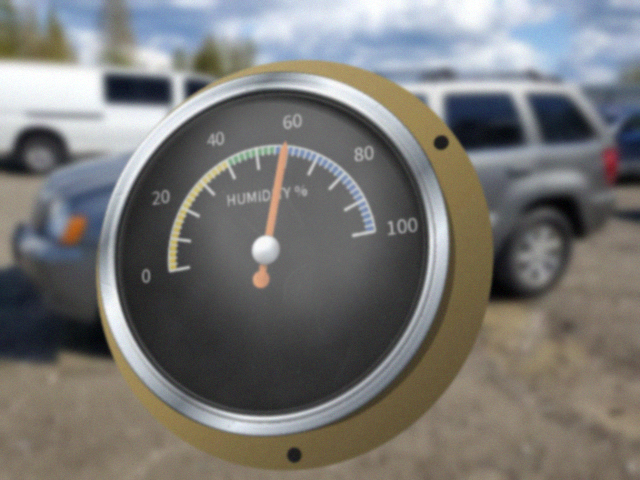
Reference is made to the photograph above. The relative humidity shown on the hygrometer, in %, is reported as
60 %
